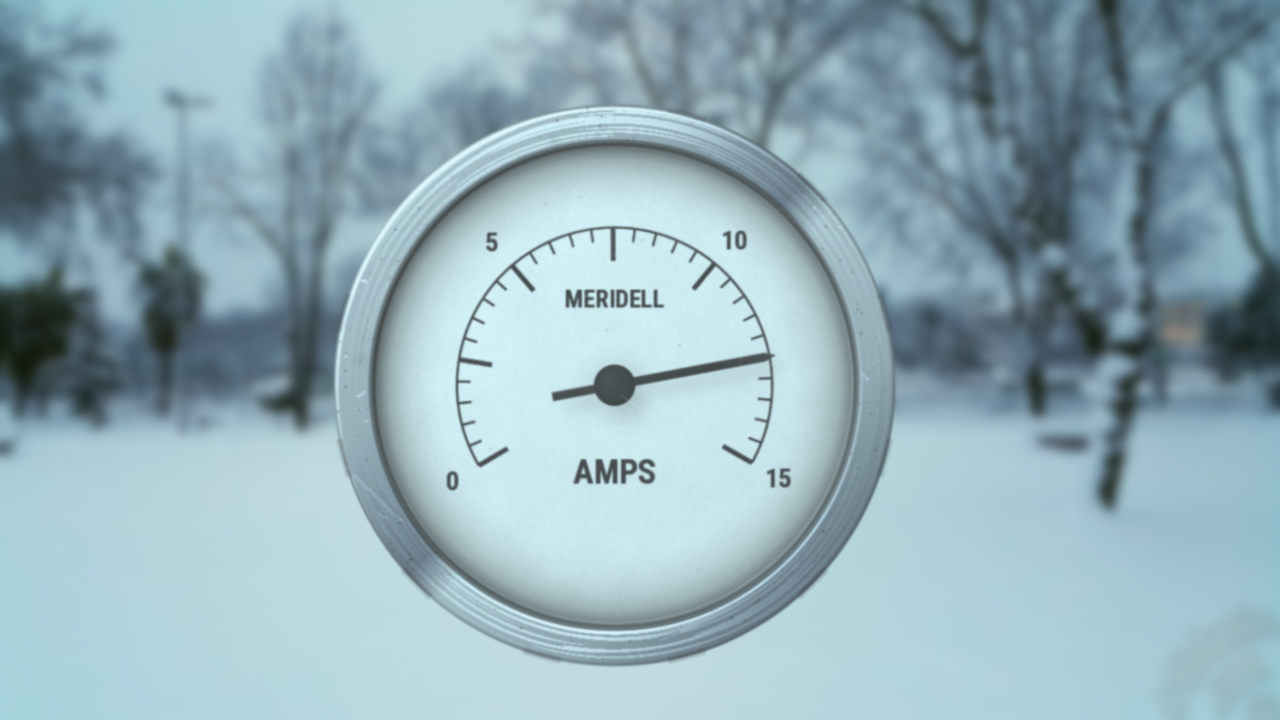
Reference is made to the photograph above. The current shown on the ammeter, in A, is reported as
12.5 A
